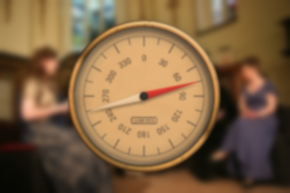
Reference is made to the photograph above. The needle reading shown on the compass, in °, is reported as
75 °
